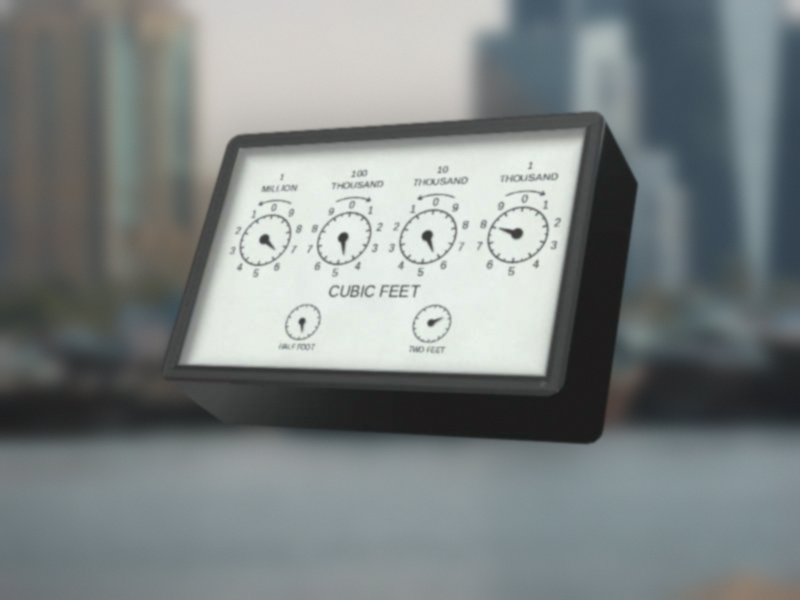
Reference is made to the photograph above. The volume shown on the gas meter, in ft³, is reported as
645800 ft³
